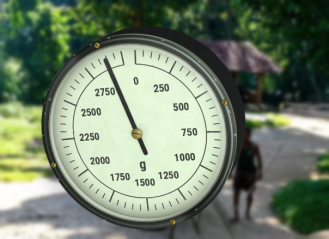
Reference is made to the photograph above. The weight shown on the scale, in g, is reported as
2900 g
